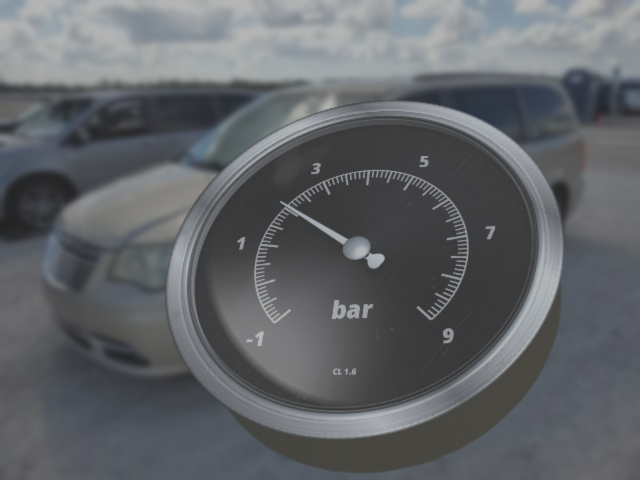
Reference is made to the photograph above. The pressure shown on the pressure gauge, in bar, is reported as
2 bar
